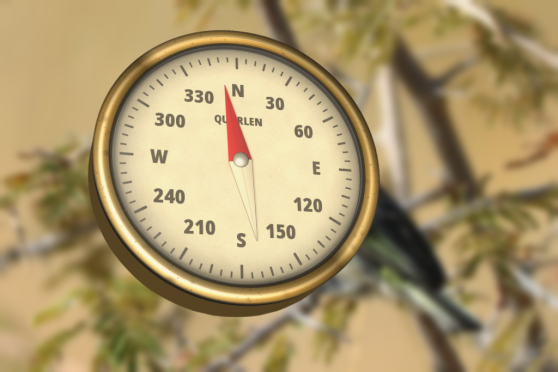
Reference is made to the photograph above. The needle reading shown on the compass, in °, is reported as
350 °
